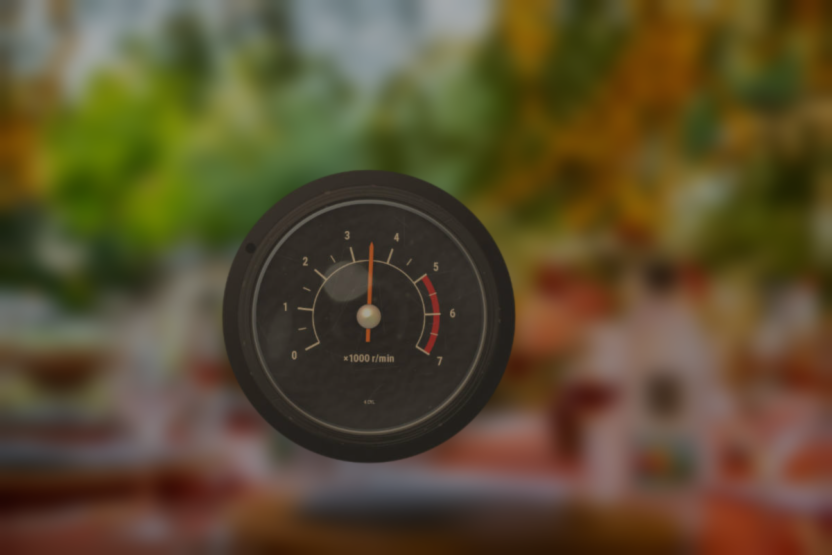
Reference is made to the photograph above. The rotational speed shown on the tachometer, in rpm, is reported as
3500 rpm
